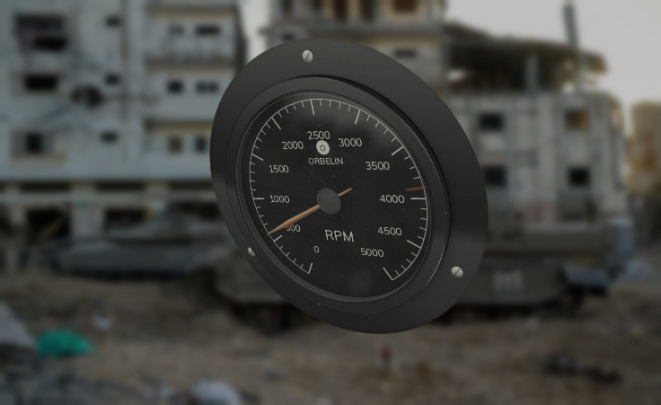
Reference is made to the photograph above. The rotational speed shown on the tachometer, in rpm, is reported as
600 rpm
